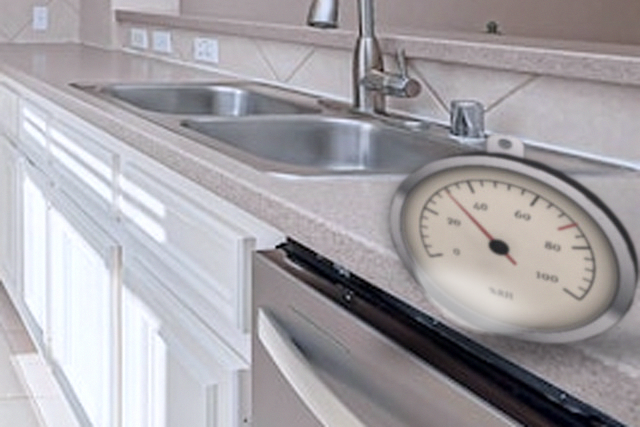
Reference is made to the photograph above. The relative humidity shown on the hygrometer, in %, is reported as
32 %
